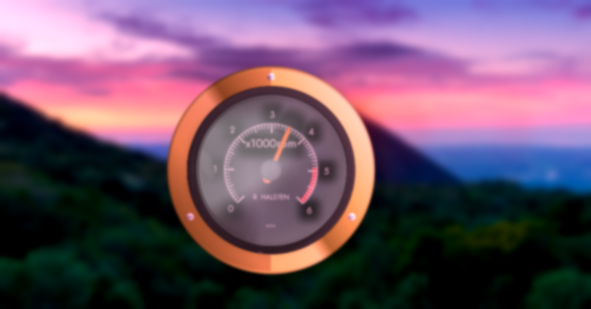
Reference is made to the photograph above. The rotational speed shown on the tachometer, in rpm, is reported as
3500 rpm
